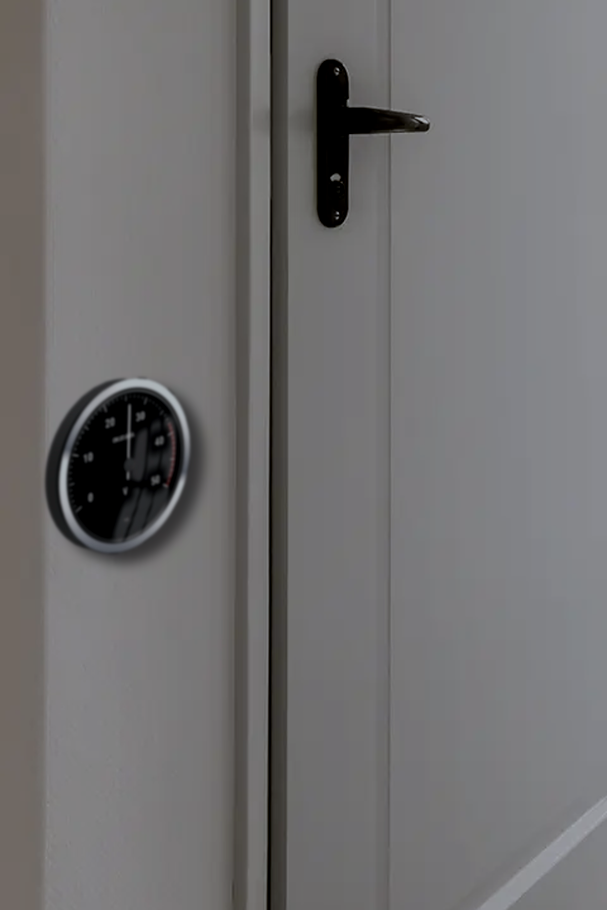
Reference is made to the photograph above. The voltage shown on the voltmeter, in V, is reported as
25 V
